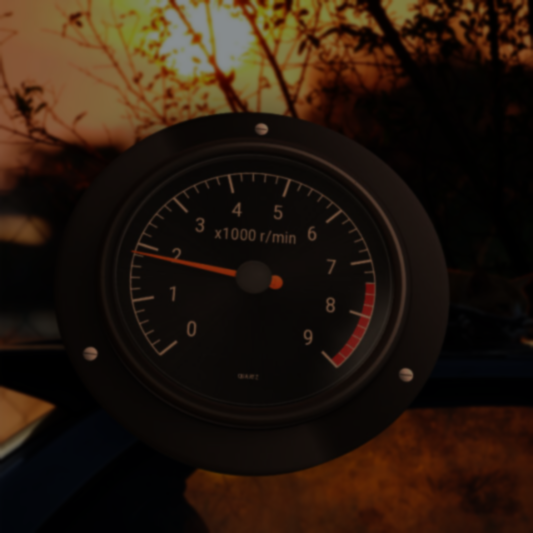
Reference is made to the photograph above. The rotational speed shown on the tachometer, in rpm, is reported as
1800 rpm
